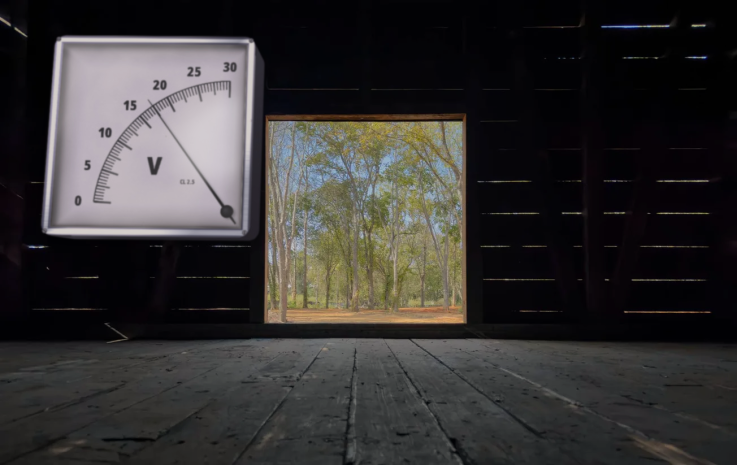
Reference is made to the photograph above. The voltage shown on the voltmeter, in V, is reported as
17.5 V
